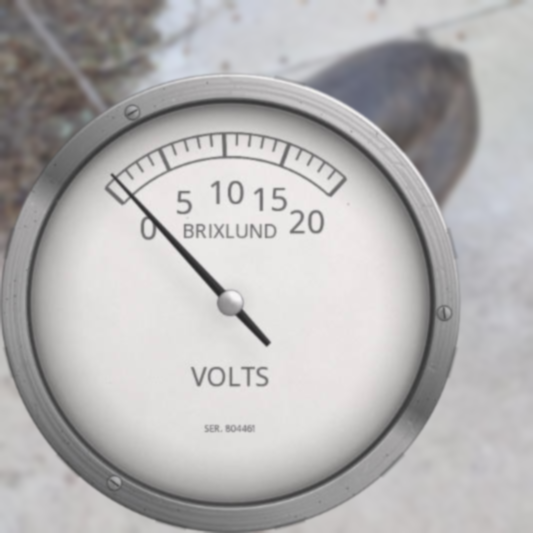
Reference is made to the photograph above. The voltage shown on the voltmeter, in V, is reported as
1 V
